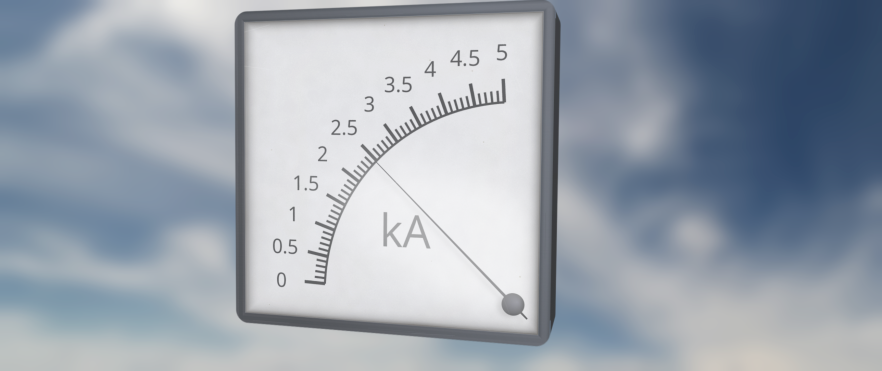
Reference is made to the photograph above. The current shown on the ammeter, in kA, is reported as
2.5 kA
